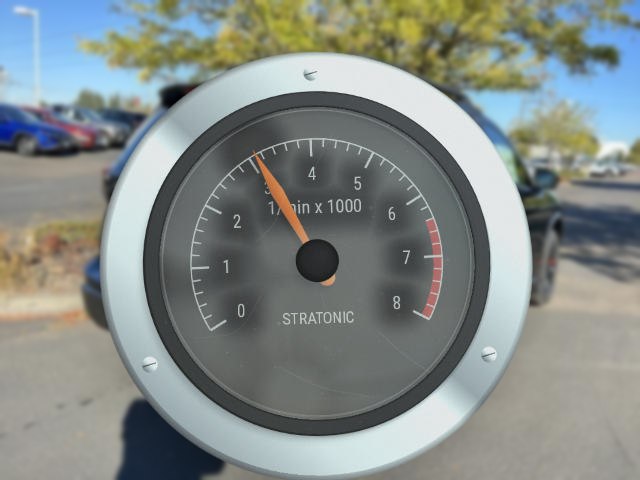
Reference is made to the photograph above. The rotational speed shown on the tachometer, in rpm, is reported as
3100 rpm
